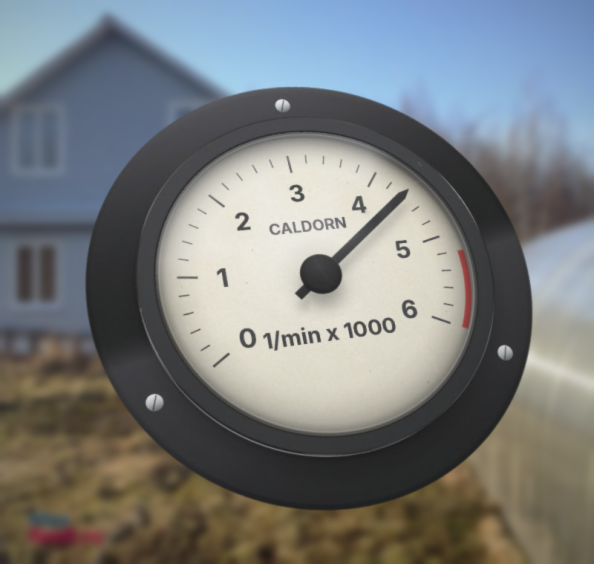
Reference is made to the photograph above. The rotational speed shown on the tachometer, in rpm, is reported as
4400 rpm
